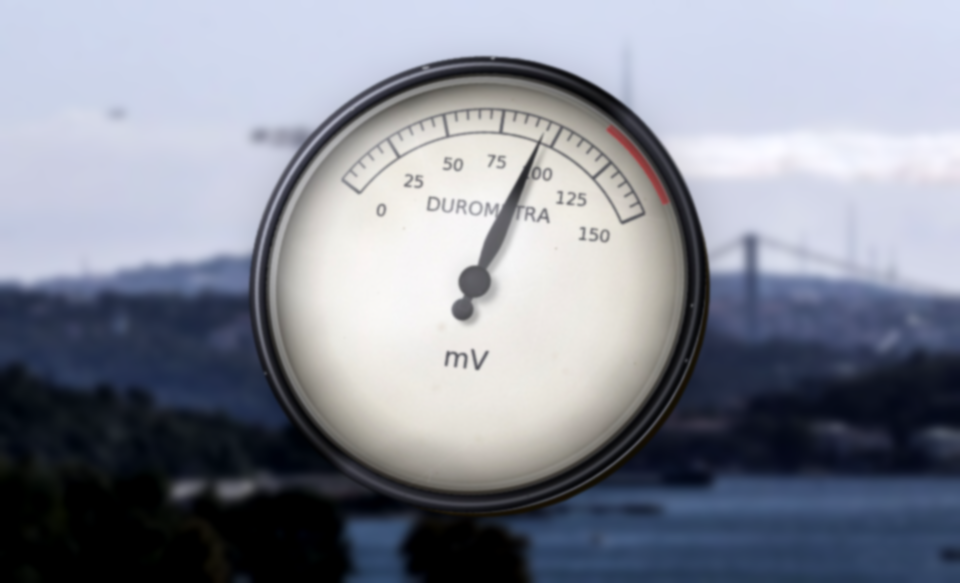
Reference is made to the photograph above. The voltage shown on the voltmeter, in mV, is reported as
95 mV
